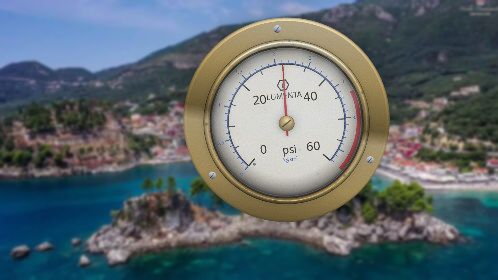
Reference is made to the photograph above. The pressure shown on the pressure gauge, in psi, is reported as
30 psi
